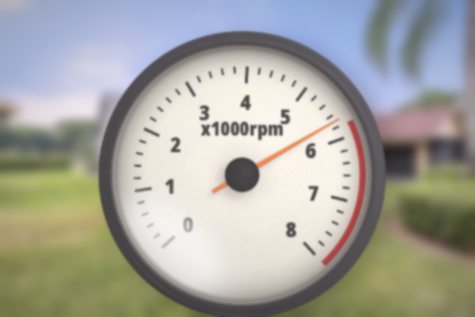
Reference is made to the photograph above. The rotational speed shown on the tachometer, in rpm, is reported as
5700 rpm
